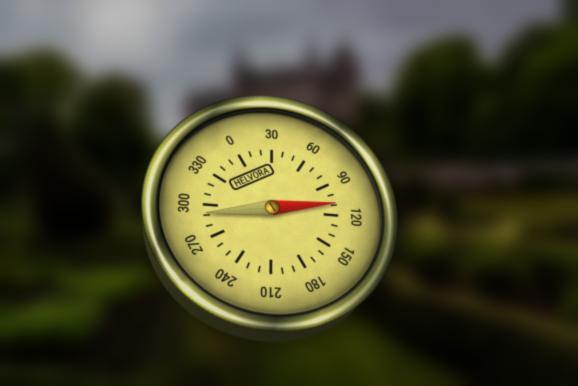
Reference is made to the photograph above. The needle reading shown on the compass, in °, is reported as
110 °
